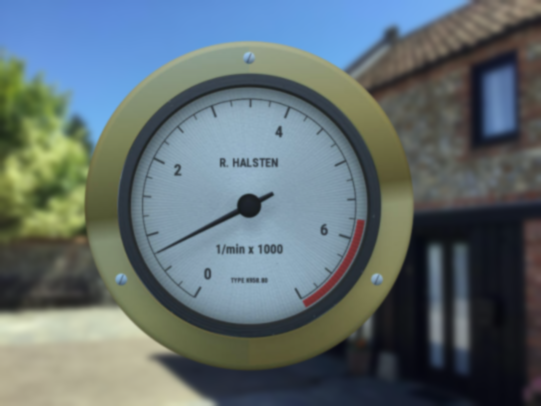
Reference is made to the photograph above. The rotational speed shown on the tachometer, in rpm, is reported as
750 rpm
